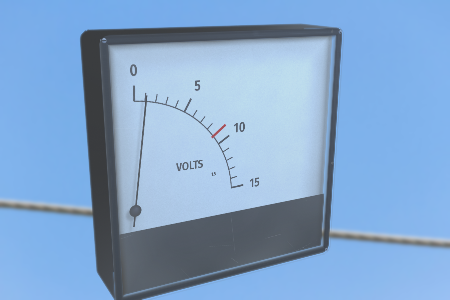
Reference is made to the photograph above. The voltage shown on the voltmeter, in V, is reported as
1 V
